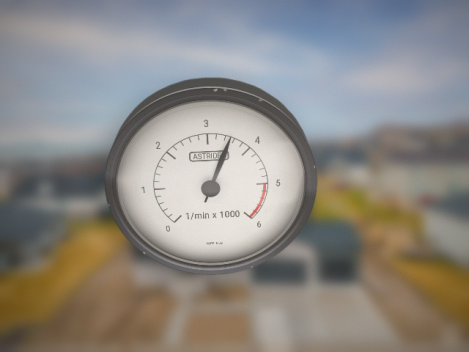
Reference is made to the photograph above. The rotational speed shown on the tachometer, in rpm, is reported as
3500 rpm
